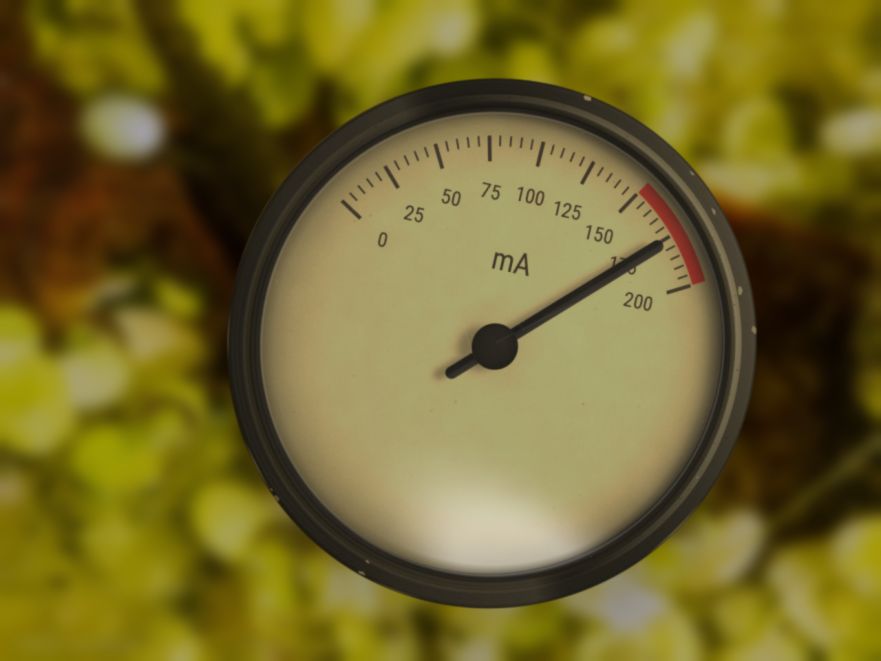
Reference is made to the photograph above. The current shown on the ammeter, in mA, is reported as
175 mA
